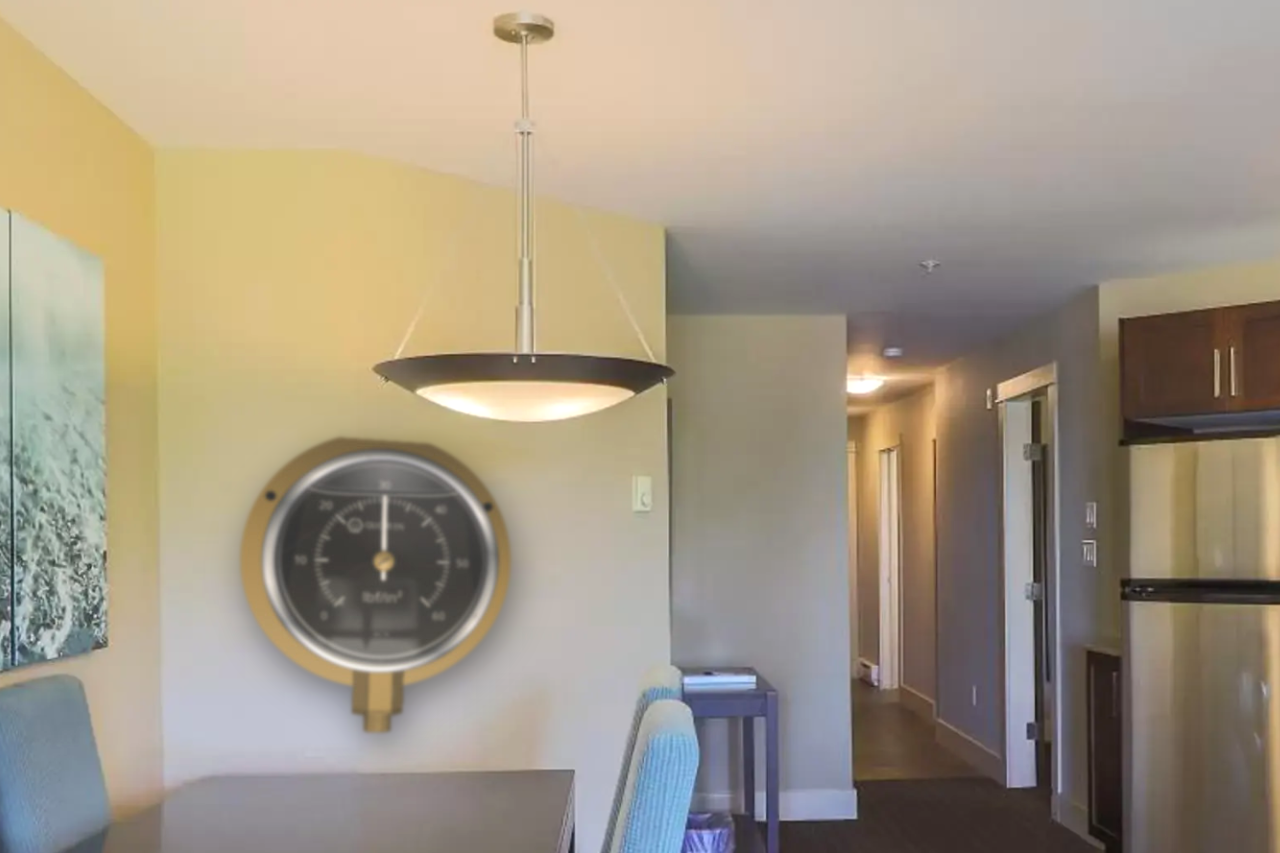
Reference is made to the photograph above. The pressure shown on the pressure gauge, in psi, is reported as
30 psi
